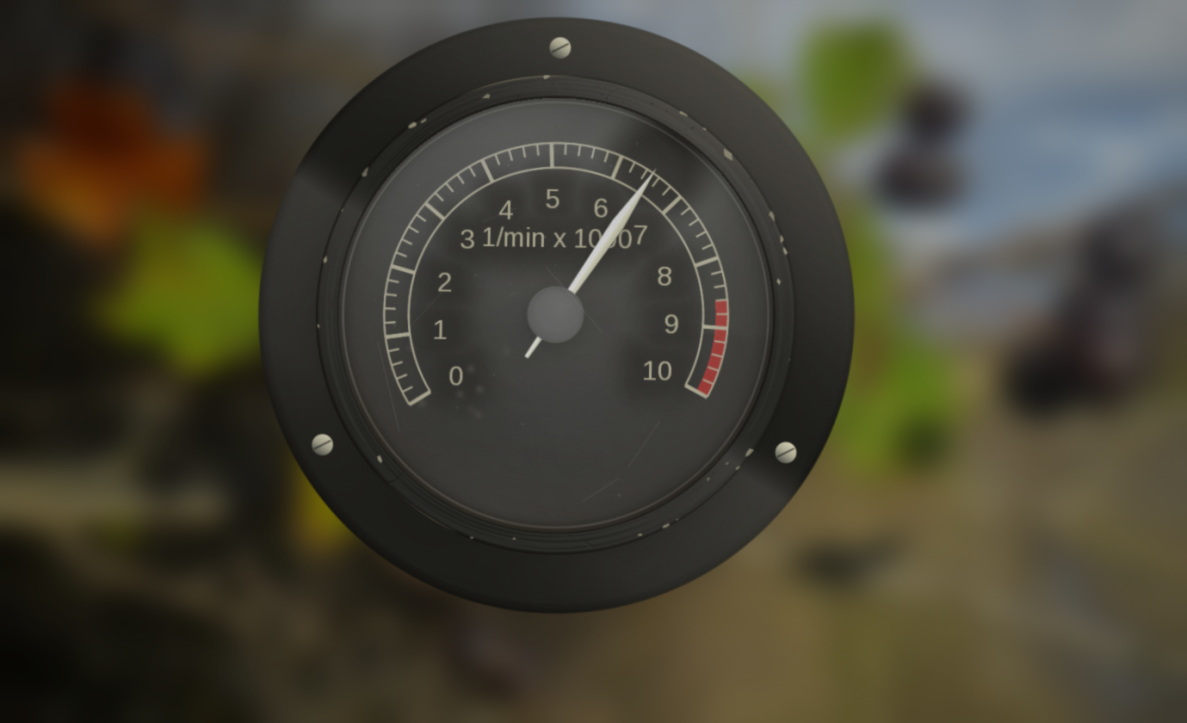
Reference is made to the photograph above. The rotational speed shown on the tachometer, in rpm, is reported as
6500 rpm
